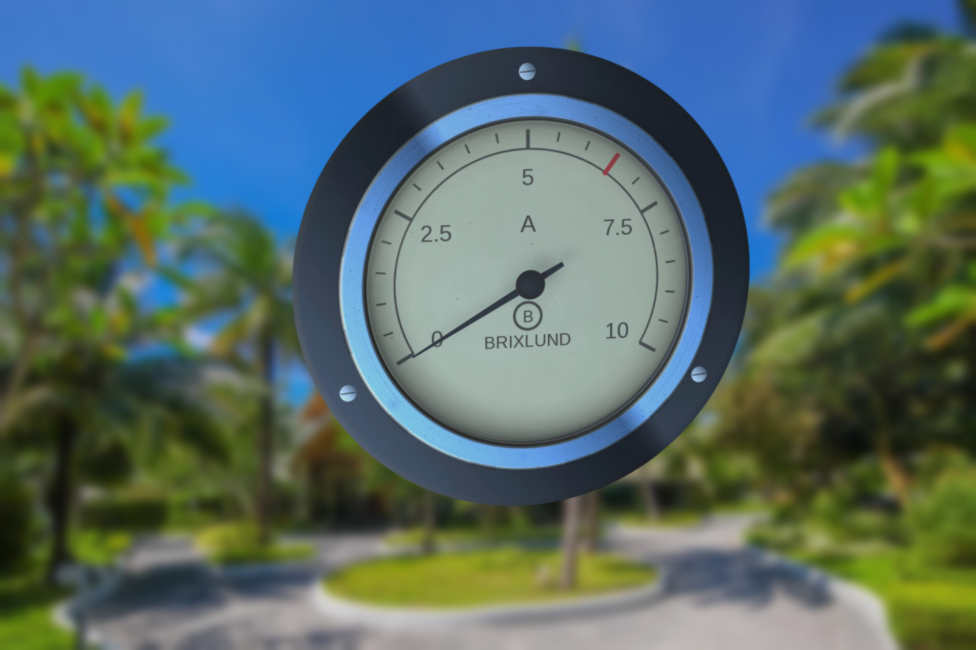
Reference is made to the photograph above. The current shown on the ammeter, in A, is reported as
0 A
